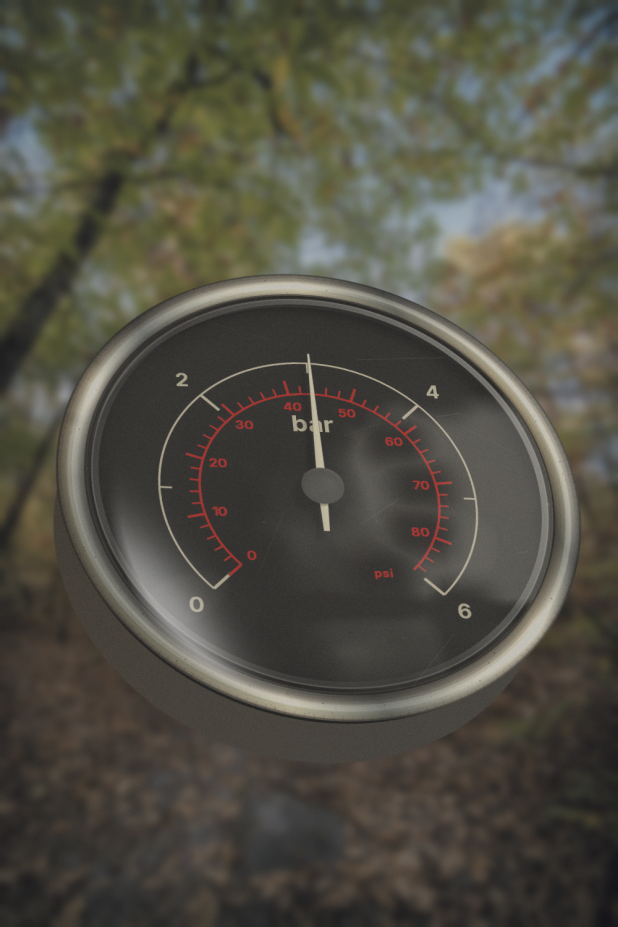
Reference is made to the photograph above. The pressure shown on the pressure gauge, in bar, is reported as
3 bar
